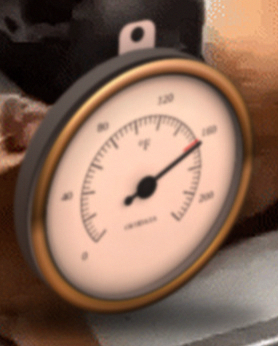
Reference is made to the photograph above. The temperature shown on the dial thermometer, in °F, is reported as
160 °F
